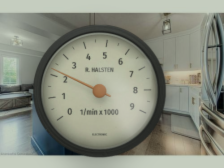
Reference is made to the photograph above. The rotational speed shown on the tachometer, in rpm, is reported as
2250 rpm
